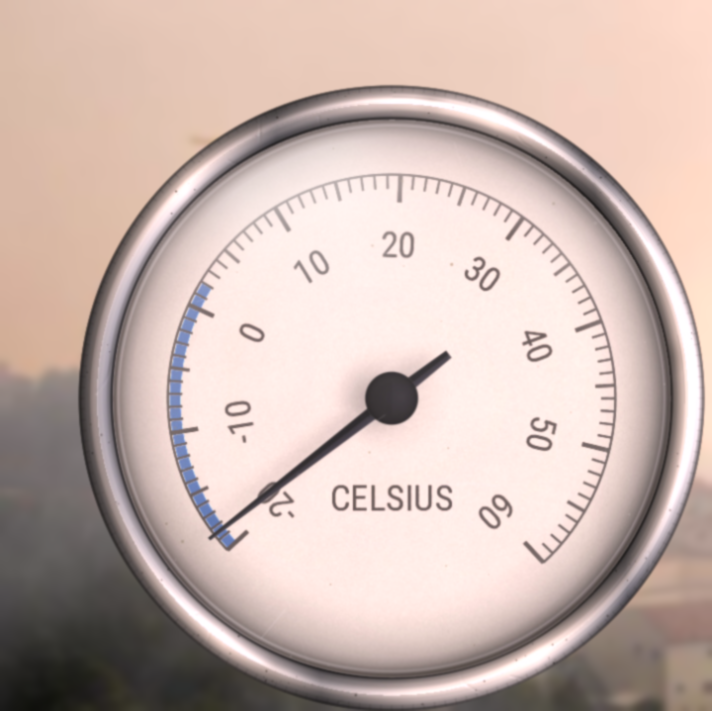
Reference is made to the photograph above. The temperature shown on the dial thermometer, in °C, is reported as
-18.5 °C
